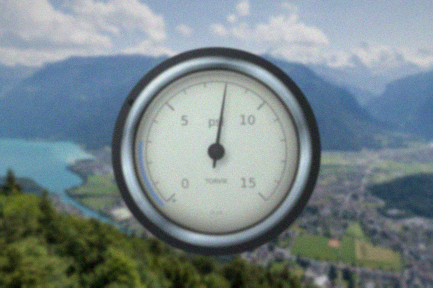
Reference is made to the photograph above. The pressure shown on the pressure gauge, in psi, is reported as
8 psi
